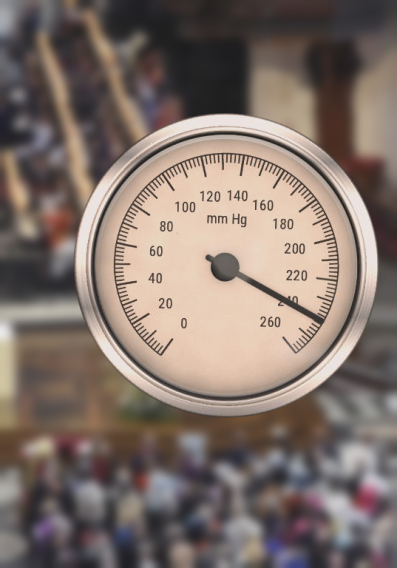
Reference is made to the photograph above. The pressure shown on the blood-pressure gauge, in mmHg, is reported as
240 mmHg
